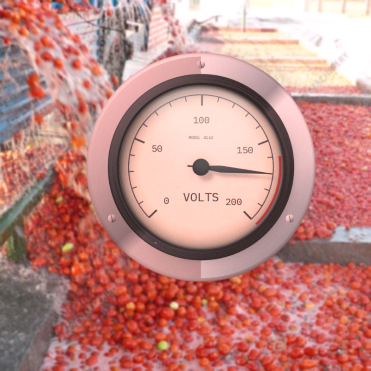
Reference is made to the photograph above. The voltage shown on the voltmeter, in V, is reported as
170 V
